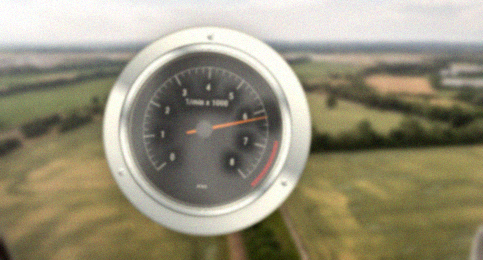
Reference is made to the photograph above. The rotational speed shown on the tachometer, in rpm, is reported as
6200 rpm
